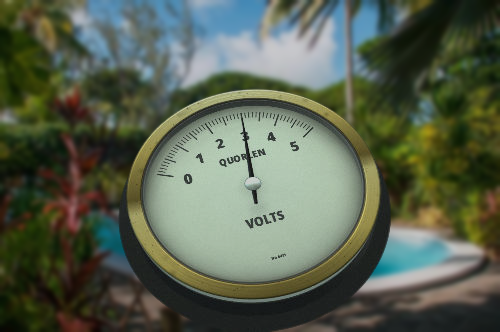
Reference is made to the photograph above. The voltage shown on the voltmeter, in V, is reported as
3 V
